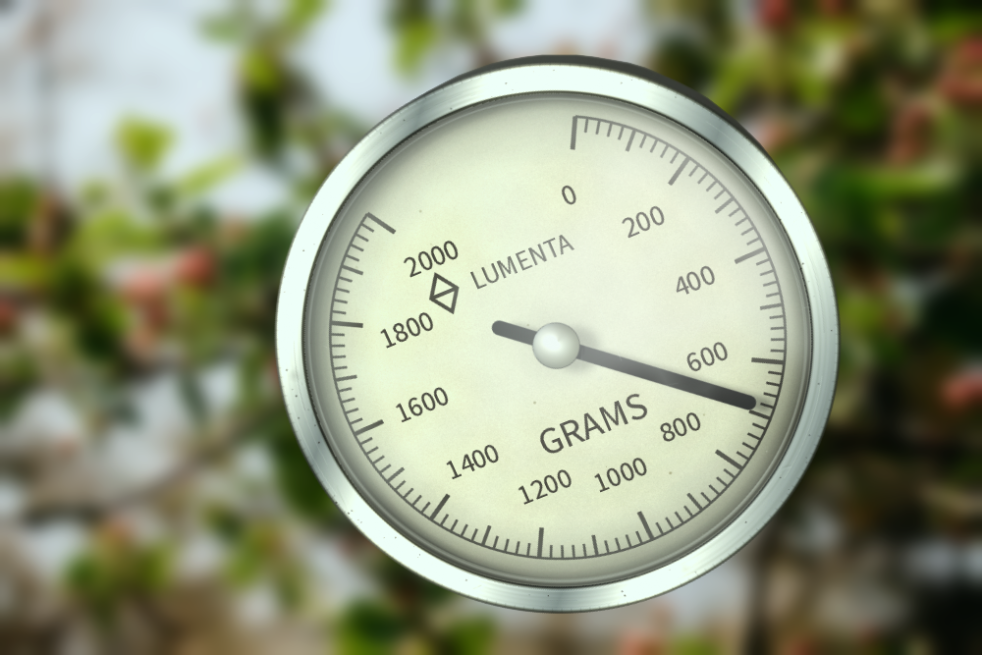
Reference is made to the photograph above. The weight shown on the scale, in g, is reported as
680 g
